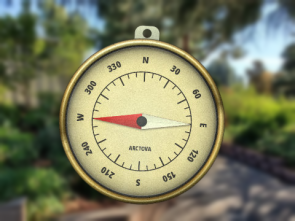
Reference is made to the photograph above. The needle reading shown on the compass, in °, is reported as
270 °
